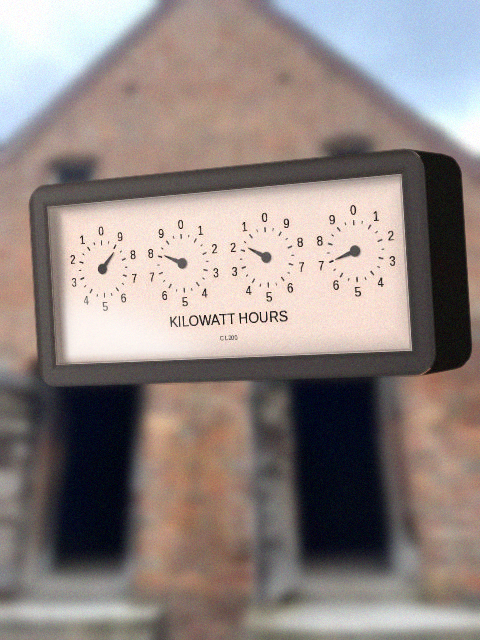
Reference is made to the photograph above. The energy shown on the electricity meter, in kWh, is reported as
8817 kWh
